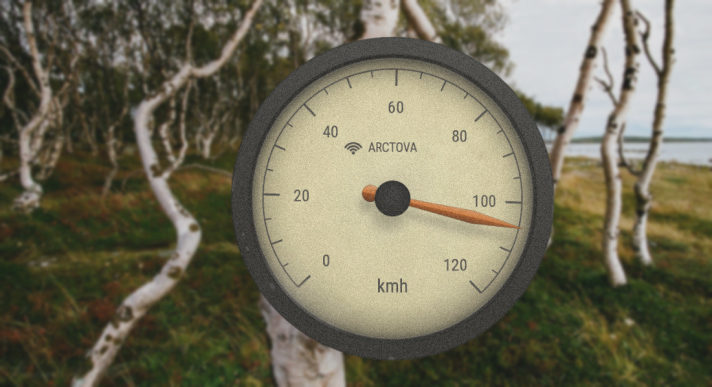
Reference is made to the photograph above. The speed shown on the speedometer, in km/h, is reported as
105 km/h
